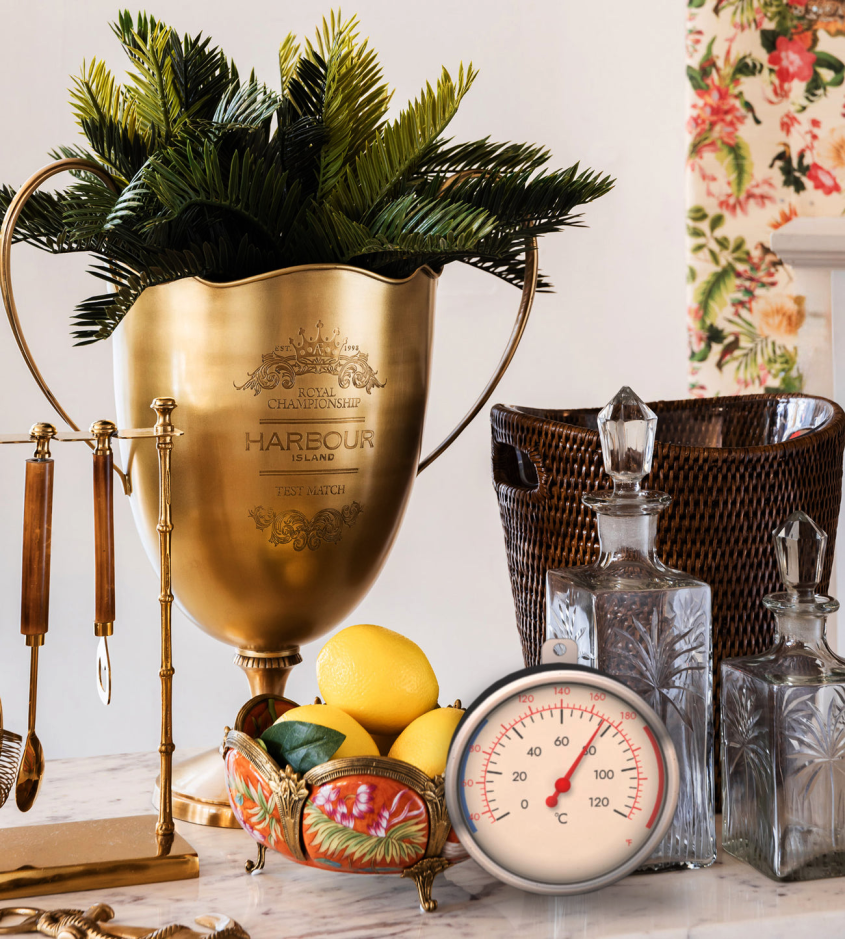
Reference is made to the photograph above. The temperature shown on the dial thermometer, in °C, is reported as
76 °C
